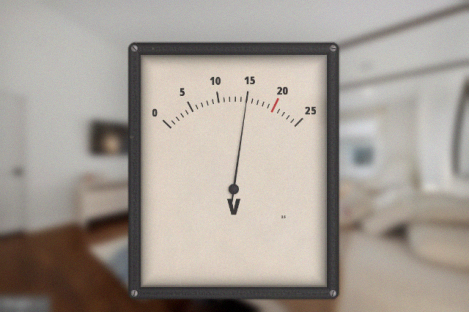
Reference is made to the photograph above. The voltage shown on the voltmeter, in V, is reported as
15 V
